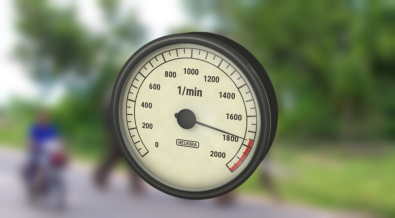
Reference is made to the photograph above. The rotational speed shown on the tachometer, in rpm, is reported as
1750 rpm
